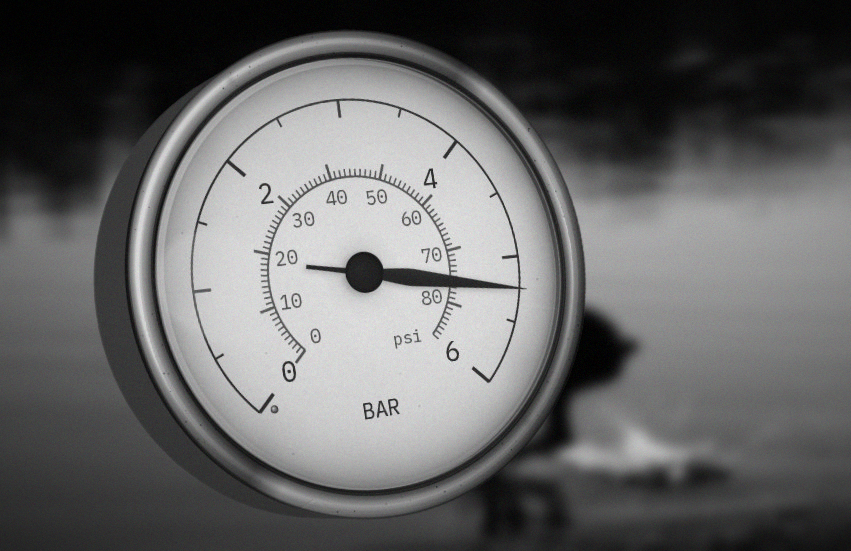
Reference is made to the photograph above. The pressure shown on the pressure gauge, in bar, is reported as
5.25 bar
